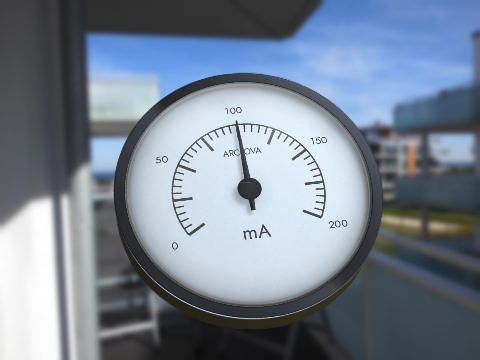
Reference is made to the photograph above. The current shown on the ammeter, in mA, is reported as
100 mA
